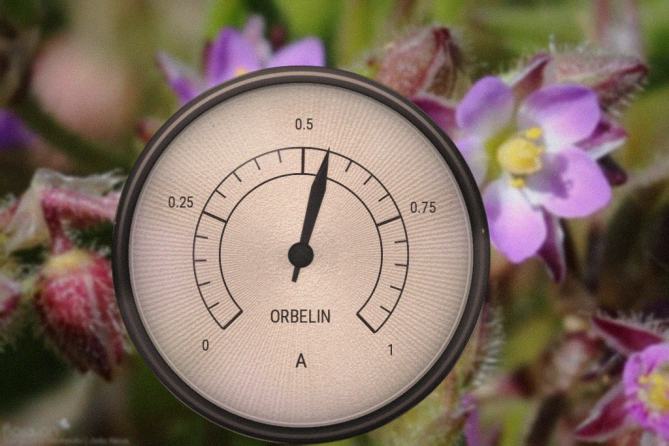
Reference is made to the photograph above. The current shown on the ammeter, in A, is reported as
0.55 A
